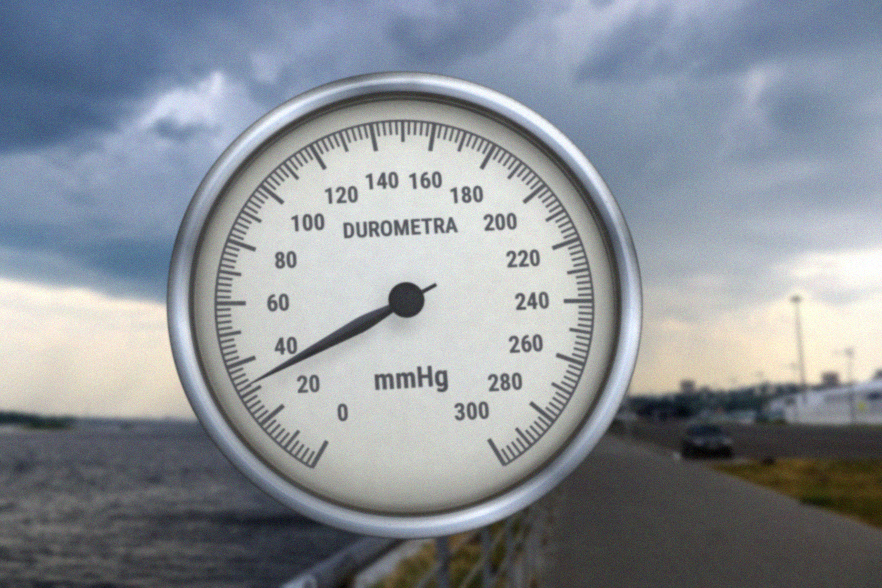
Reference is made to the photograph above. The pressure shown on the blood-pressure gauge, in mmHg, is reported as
32 mmHg
